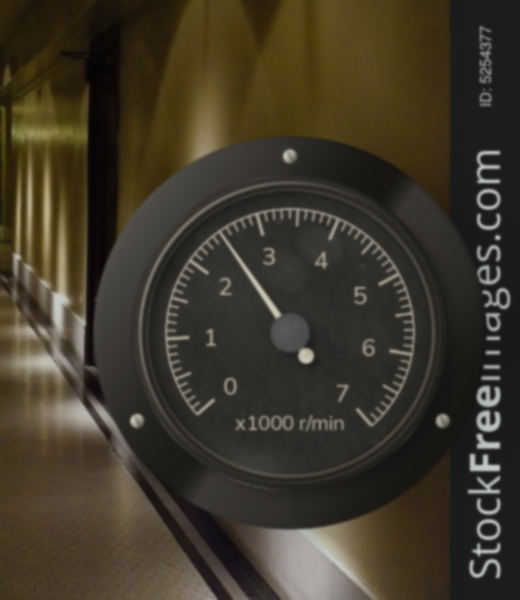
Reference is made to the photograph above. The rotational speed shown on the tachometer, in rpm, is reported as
2500 rpm
